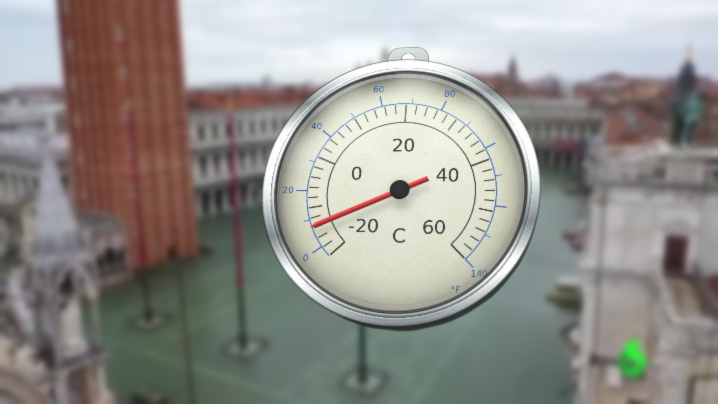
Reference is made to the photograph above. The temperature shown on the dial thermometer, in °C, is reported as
-14 °C
